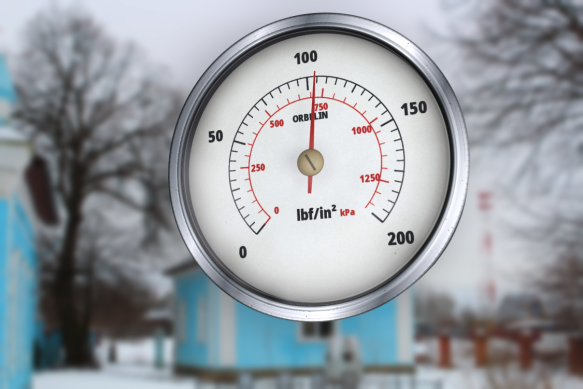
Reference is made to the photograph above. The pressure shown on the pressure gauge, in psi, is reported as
105 psi
